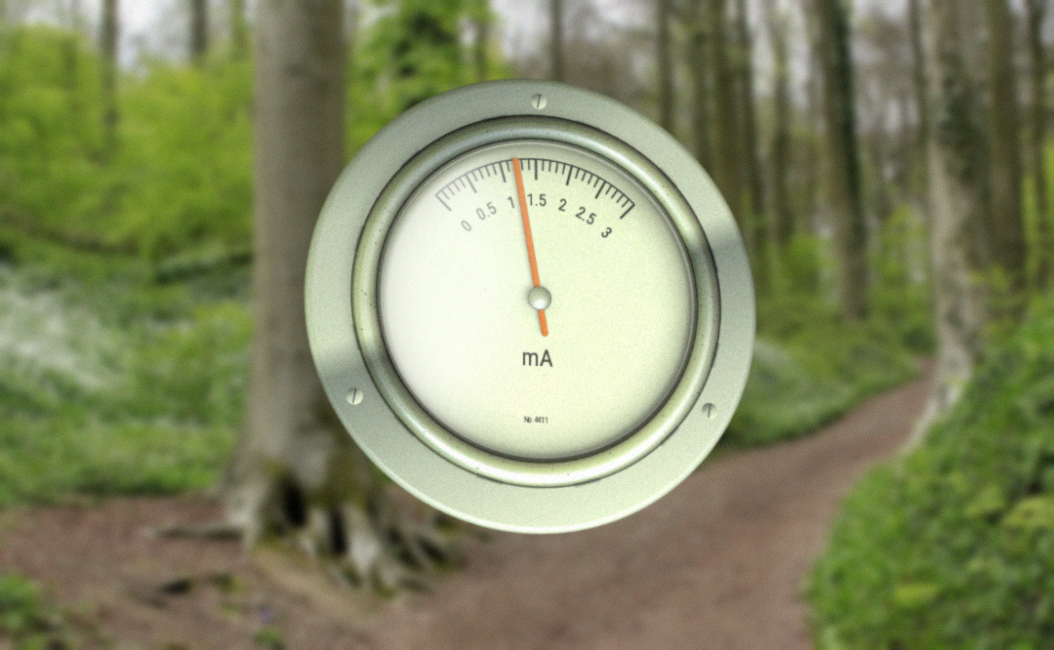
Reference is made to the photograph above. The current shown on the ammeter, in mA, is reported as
1.2 mA
